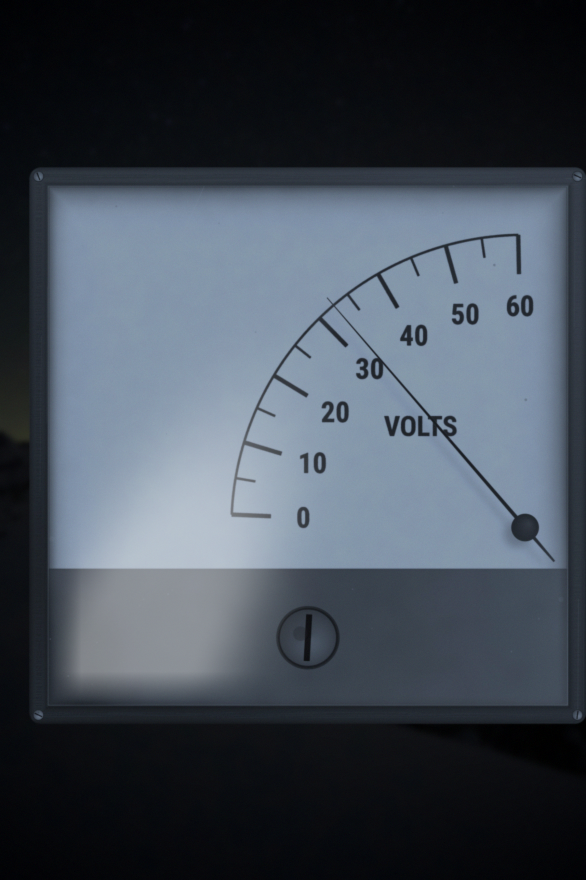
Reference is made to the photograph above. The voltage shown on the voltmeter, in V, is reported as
32.5 V
